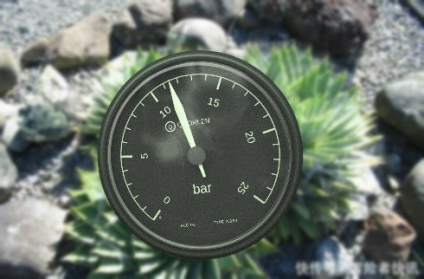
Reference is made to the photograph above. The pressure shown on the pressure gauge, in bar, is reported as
11.5 bar
